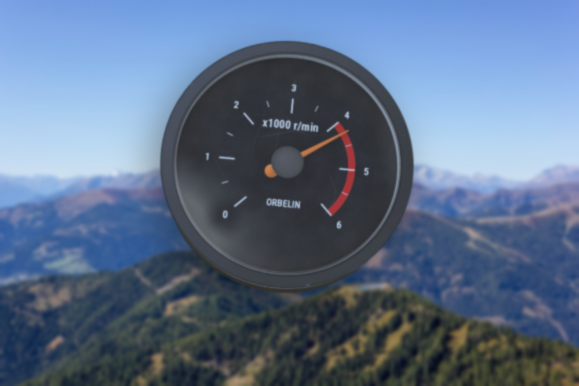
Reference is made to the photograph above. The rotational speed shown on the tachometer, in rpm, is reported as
4250 rpm
